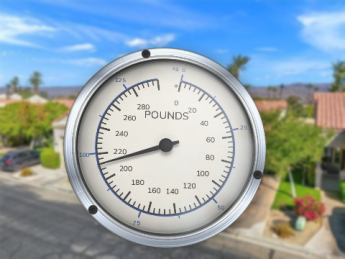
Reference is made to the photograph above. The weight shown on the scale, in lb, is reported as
212 lb
